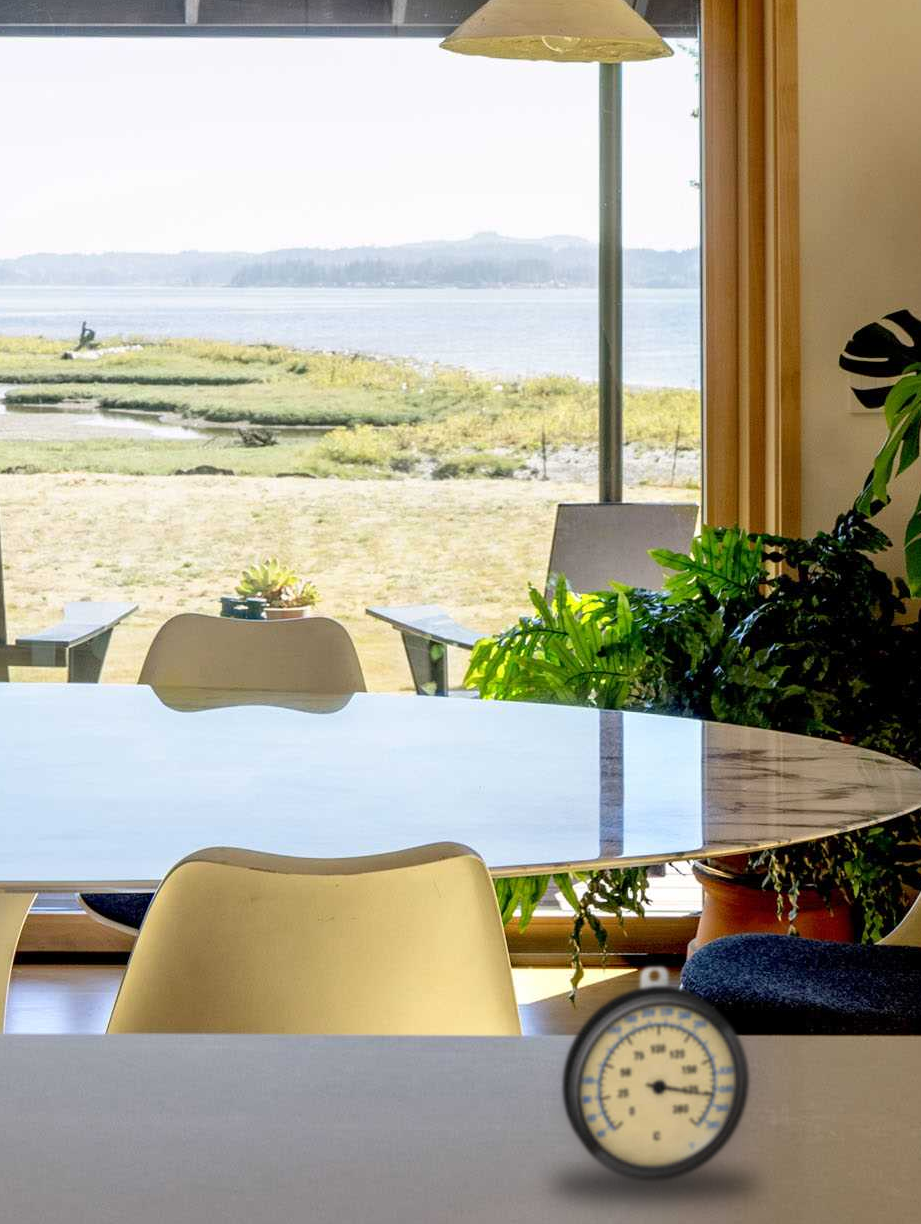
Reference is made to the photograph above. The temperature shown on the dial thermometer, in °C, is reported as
175 °C
